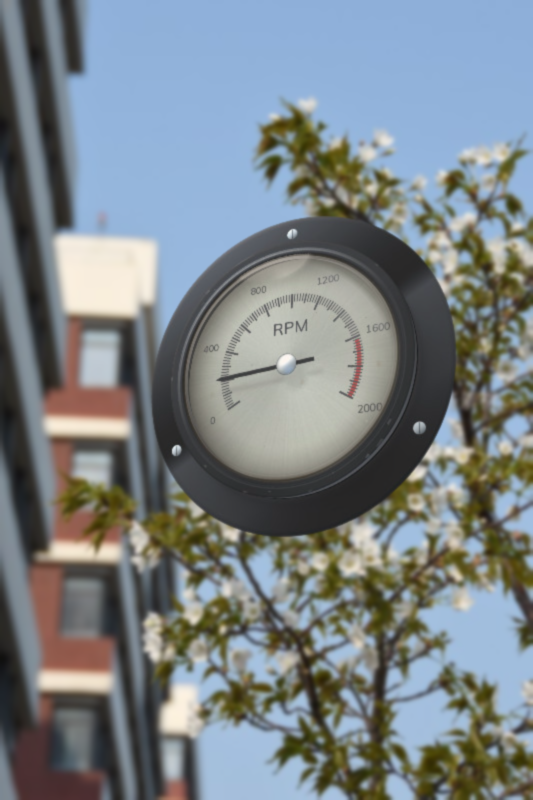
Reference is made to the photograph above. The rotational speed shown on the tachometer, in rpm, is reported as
200 rpm
